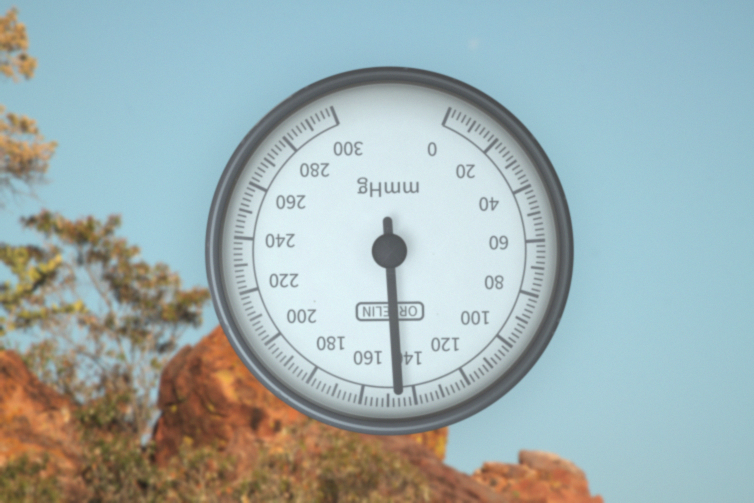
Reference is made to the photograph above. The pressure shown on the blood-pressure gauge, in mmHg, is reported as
146 mmHg
